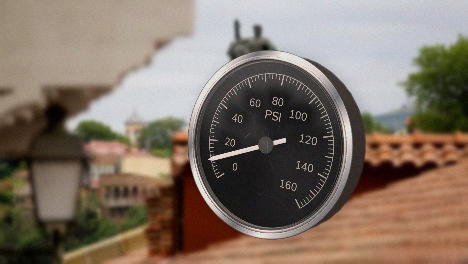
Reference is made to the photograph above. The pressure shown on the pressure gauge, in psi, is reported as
10 psi
